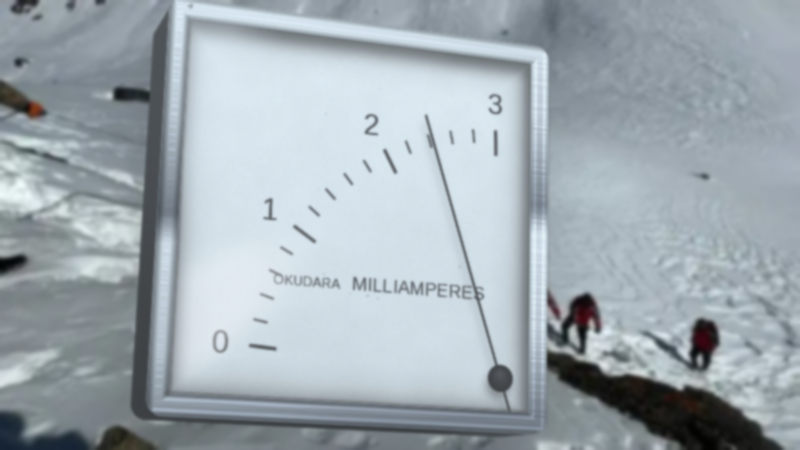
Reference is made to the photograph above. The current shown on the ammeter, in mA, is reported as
2.4 mA
